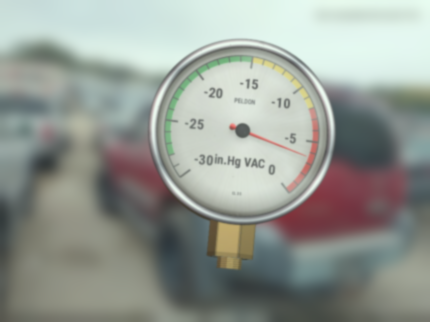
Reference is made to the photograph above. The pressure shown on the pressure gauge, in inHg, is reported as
-3.5 inHg
